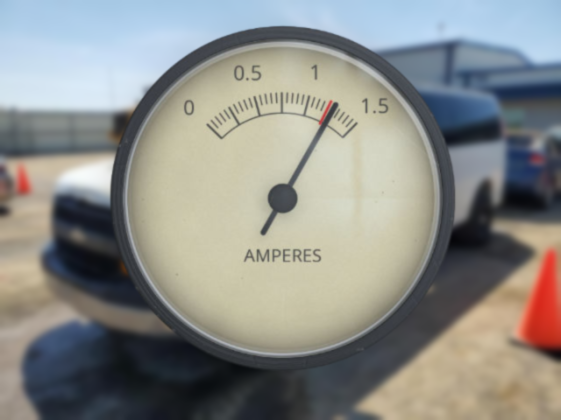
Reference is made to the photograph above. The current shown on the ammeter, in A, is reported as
1.25 A
